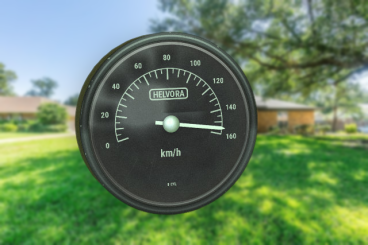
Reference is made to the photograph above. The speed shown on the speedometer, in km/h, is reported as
155 km/h
